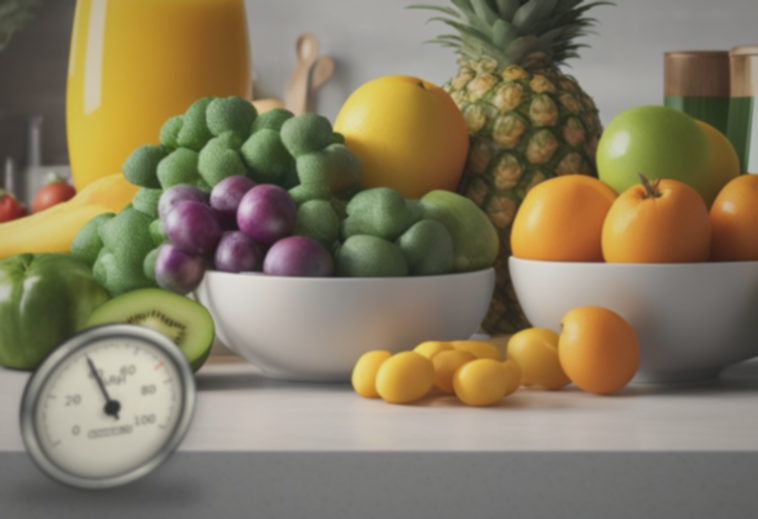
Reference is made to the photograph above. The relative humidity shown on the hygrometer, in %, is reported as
40 %
